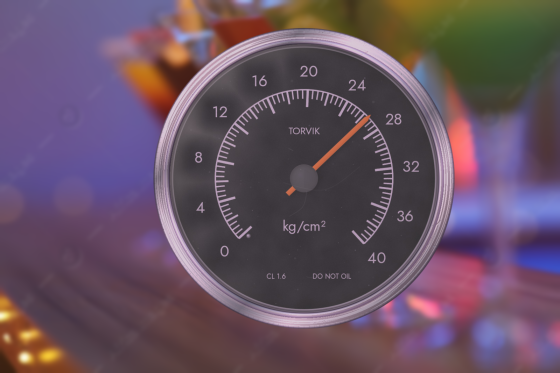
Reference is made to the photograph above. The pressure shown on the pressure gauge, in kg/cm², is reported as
26.5 kg/cm²
